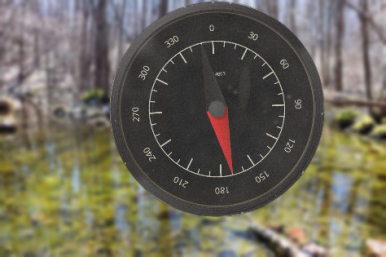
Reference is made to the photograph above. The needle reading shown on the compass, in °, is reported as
170 °
